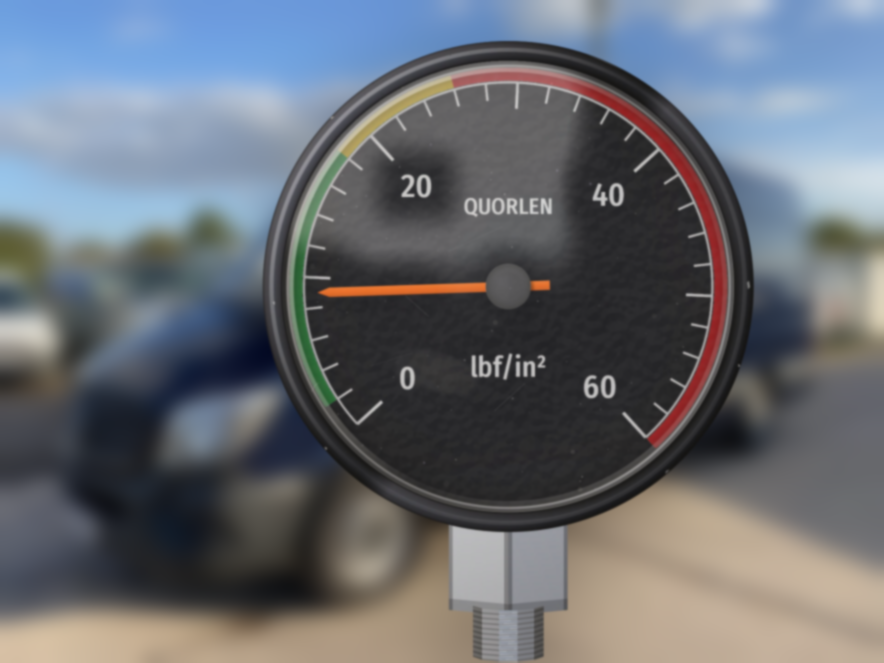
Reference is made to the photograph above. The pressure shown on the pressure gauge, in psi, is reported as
9 psi
